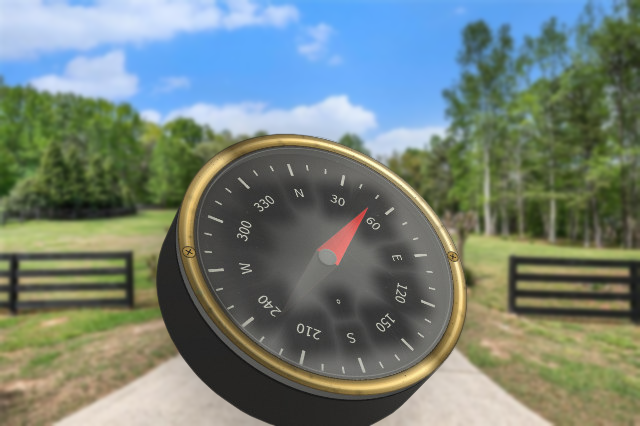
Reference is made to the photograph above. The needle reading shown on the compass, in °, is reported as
50 °
